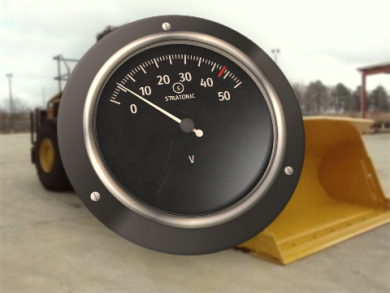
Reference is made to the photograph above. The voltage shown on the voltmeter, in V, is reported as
5 V
